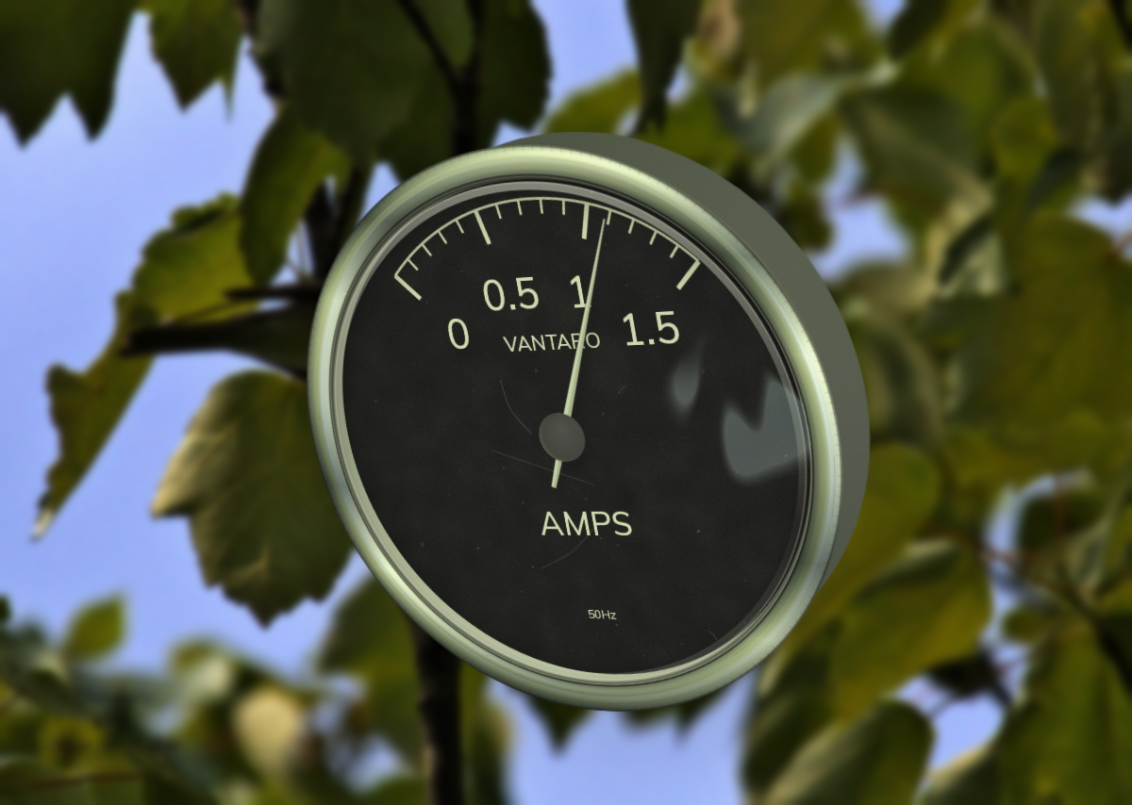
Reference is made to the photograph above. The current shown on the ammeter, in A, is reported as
1.1 A
